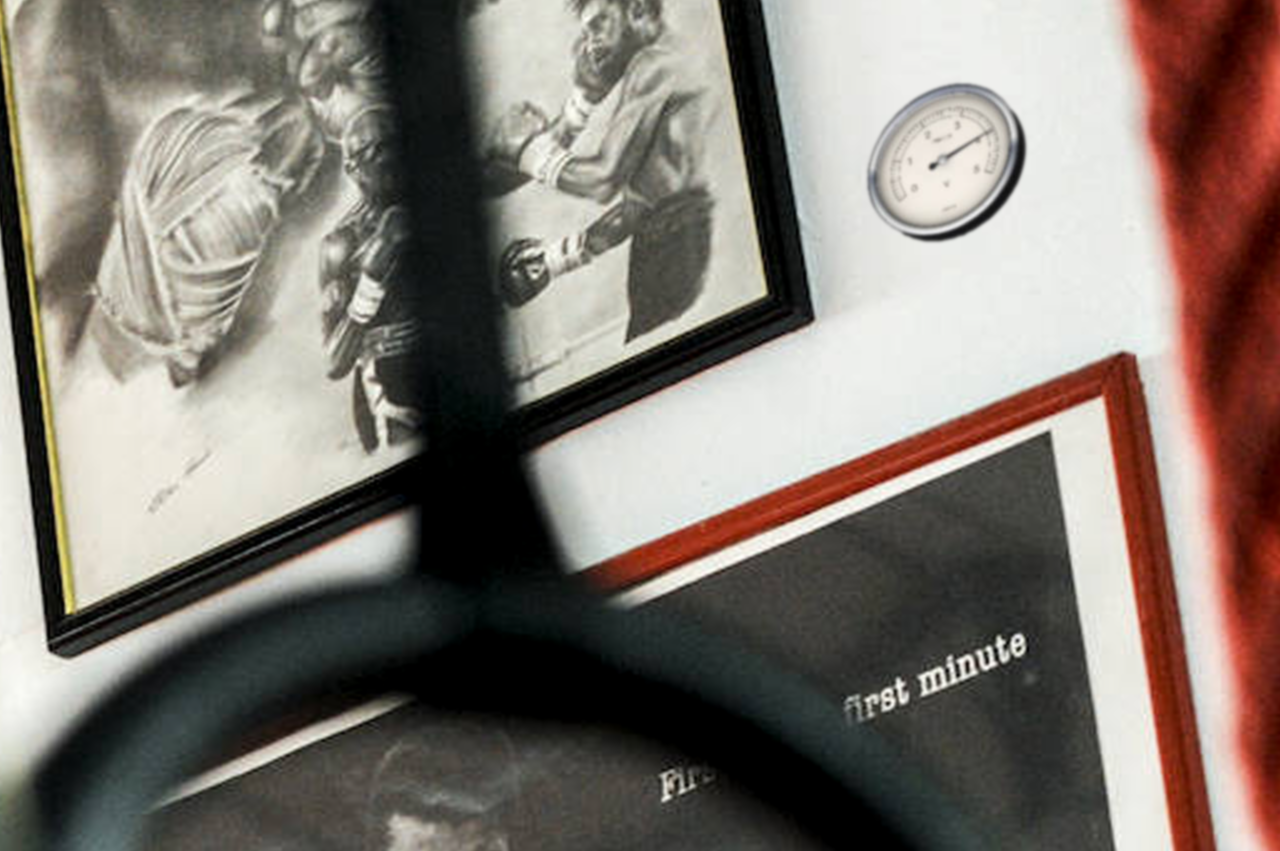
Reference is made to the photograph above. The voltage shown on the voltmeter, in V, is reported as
4 V
